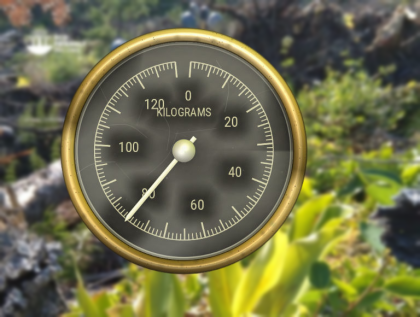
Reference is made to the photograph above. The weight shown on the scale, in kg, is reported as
80 kg
